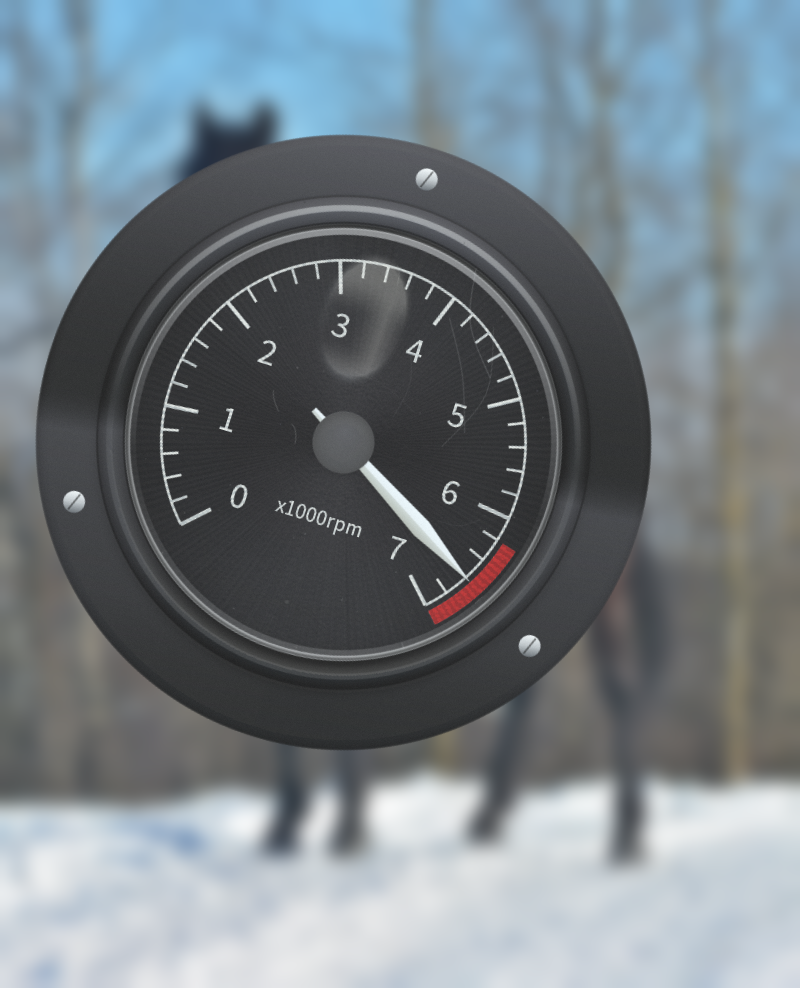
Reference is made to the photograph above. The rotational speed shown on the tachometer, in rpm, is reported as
6600 rpm
